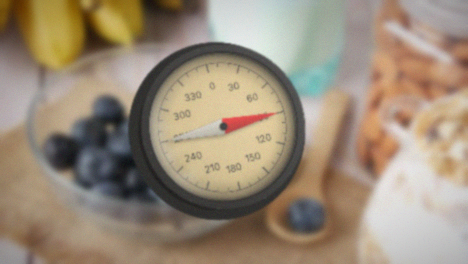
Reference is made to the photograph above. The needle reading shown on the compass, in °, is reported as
90 °
